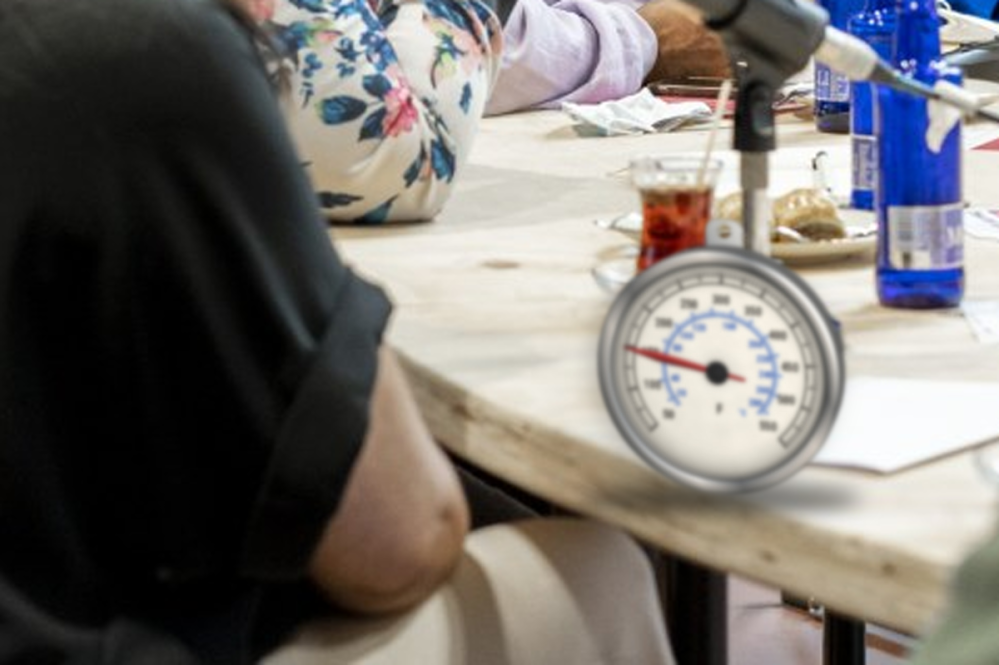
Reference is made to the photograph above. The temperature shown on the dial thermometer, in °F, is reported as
150 °F
